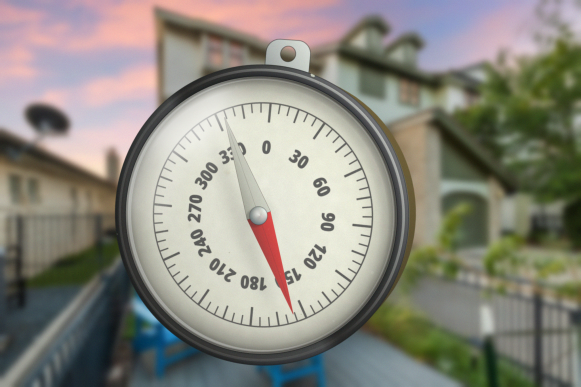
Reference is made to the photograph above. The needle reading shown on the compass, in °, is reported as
155 °
